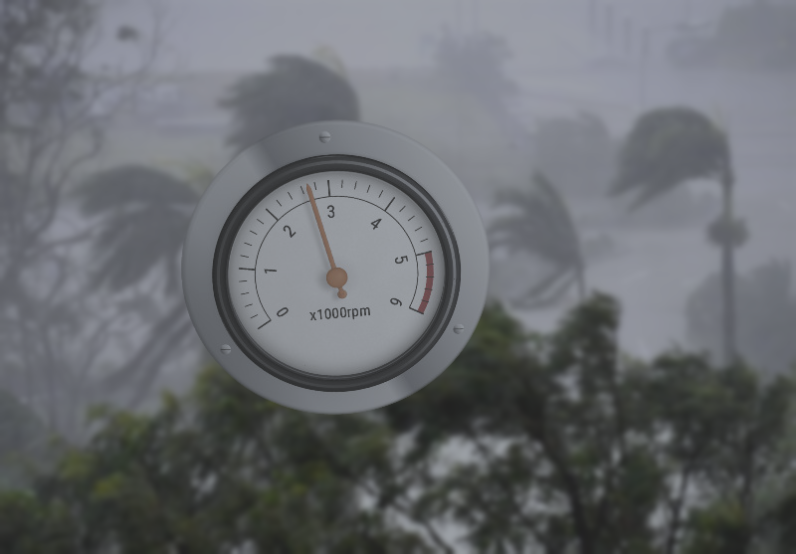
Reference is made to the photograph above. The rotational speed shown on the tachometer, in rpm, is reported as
2700 rpm
